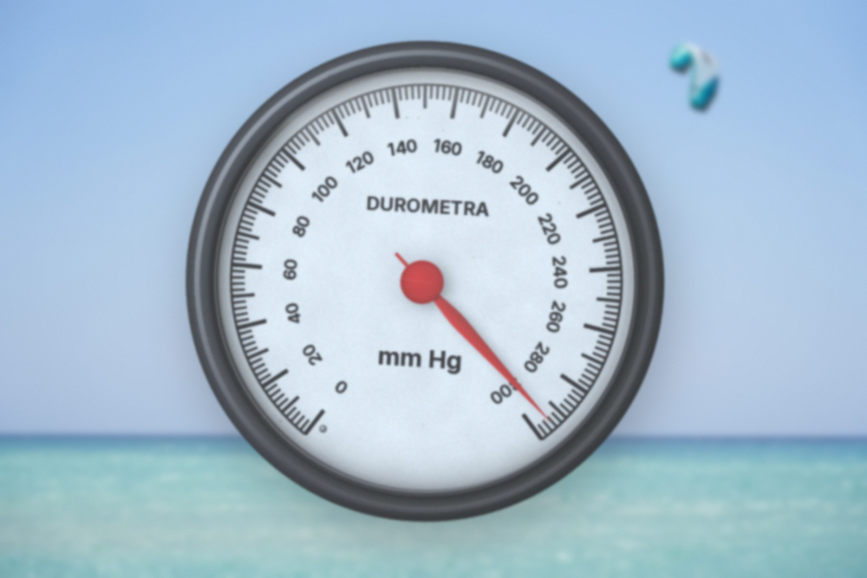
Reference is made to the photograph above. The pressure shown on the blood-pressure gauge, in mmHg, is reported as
294 mmHg
